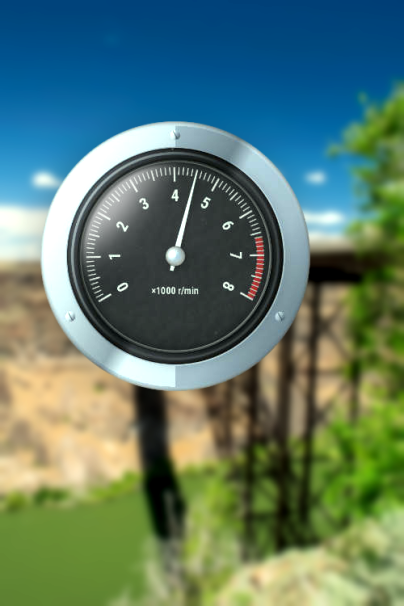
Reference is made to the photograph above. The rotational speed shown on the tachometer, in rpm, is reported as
4500 rpm
